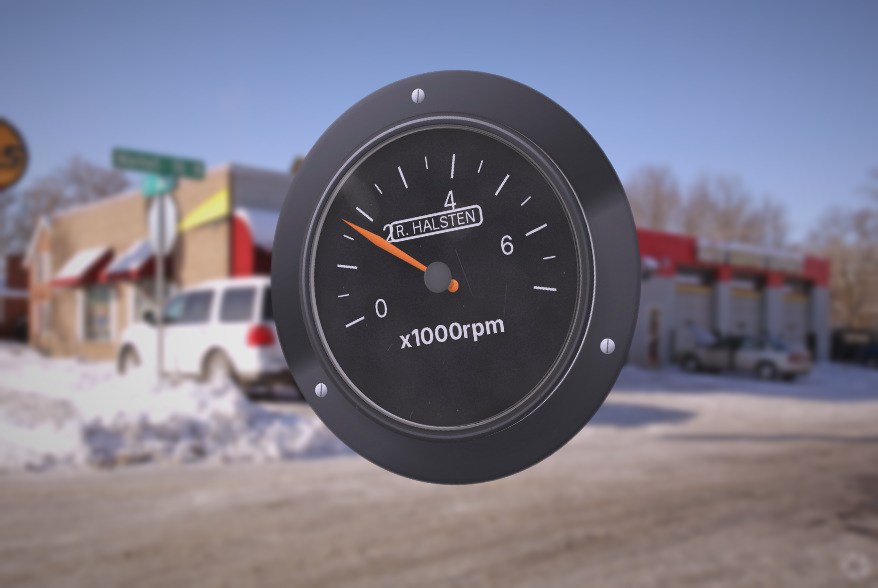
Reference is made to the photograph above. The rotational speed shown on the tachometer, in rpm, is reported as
1750 rpm
